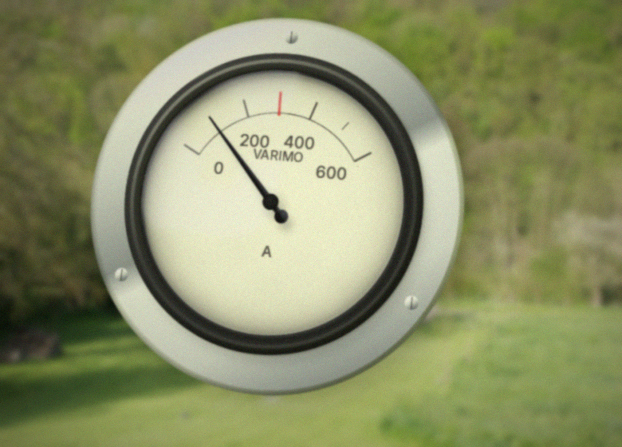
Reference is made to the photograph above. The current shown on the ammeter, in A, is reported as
100 A
